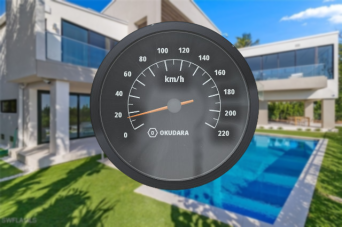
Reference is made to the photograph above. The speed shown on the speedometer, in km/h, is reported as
15 km/h
